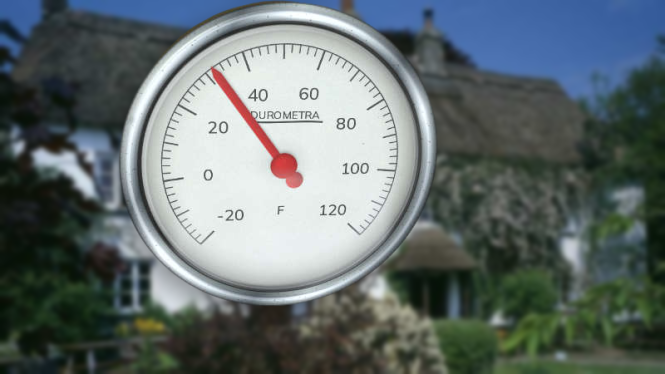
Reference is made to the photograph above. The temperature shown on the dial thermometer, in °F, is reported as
32 °F
